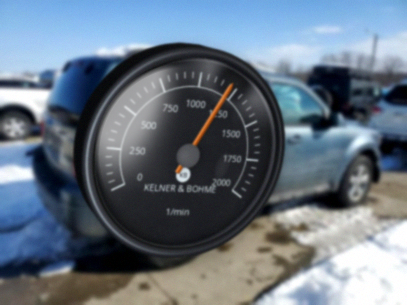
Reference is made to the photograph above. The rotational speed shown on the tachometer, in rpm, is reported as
1200 rpm
